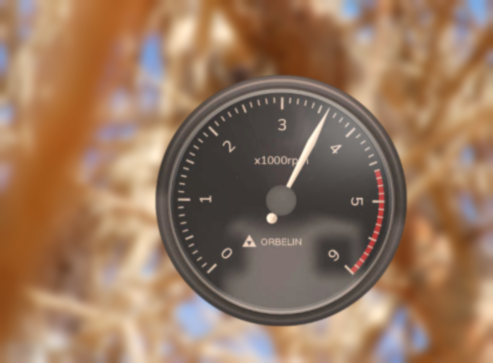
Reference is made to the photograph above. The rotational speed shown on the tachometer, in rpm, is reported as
3600 rpm
